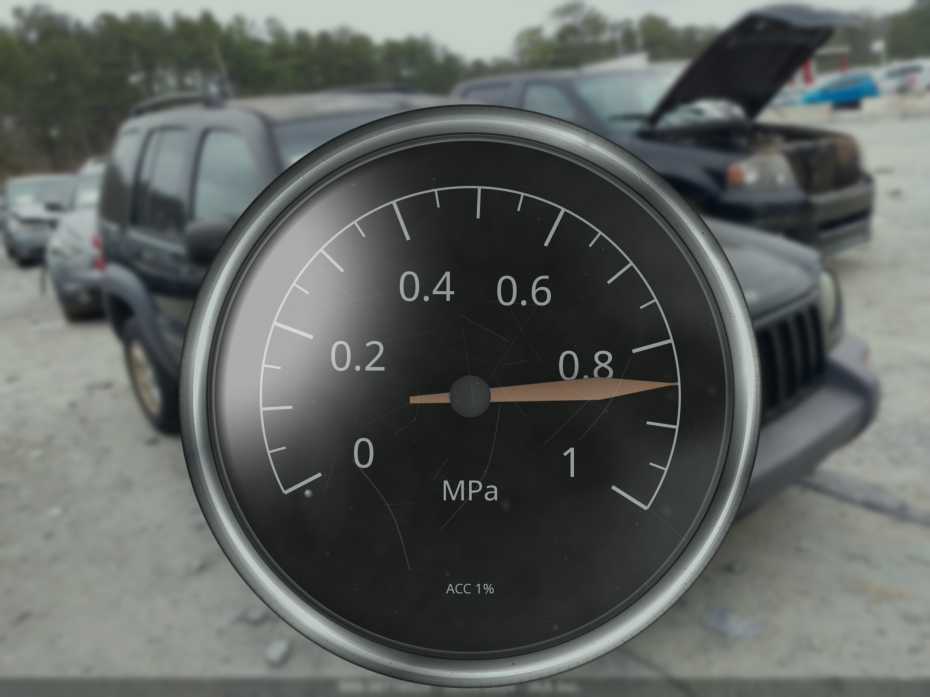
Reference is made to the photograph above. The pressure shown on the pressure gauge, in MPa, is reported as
0.85 MPa
